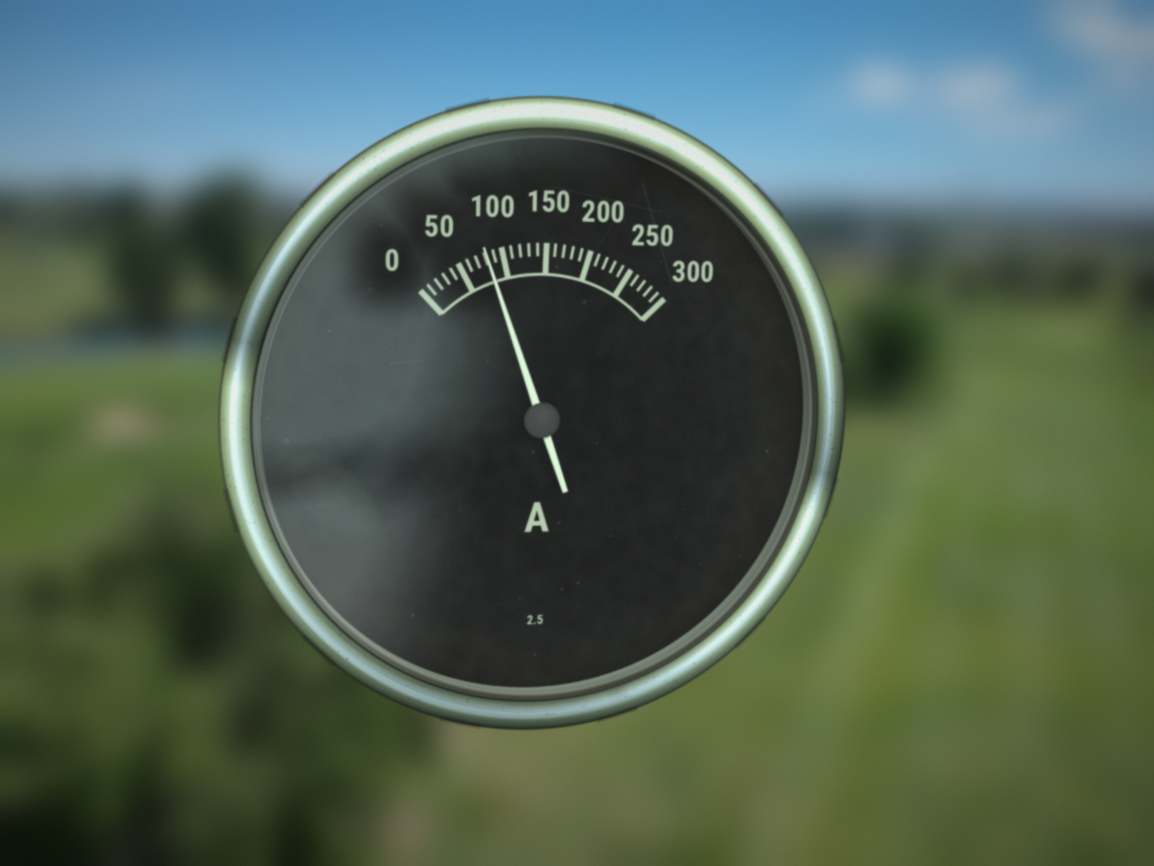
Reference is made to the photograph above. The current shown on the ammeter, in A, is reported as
80 A
